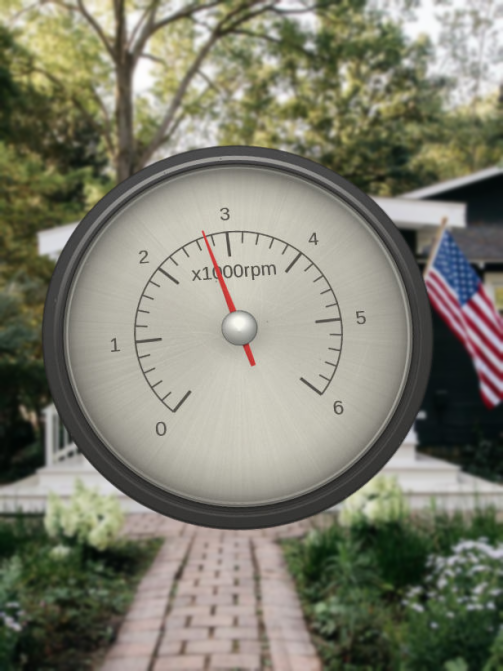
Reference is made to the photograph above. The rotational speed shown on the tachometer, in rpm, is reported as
2700 rpm
